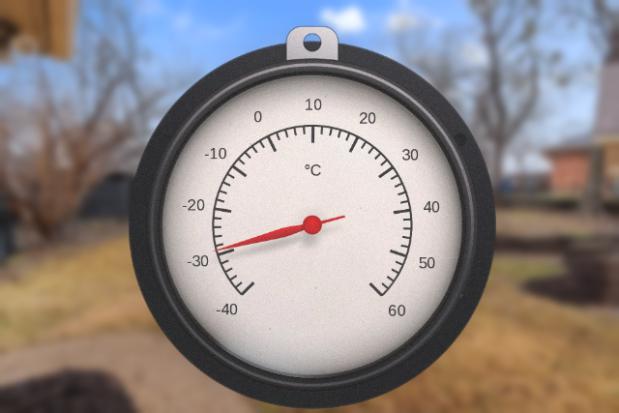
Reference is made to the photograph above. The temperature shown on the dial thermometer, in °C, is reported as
-29 °C
